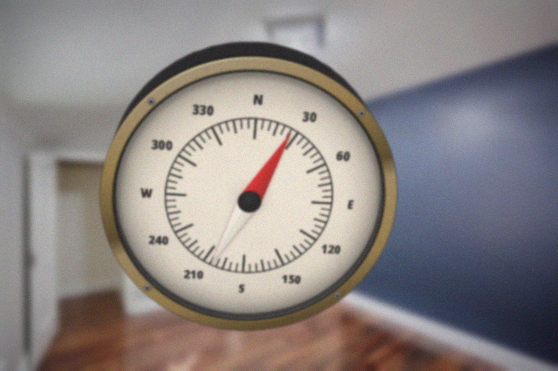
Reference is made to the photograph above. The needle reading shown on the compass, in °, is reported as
25 °
